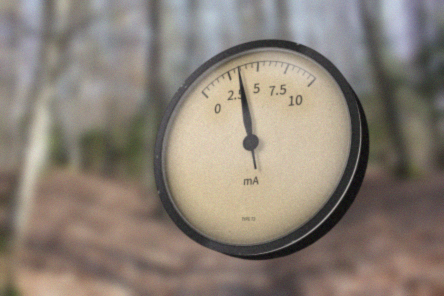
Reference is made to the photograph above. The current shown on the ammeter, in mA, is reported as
3.5 mA
